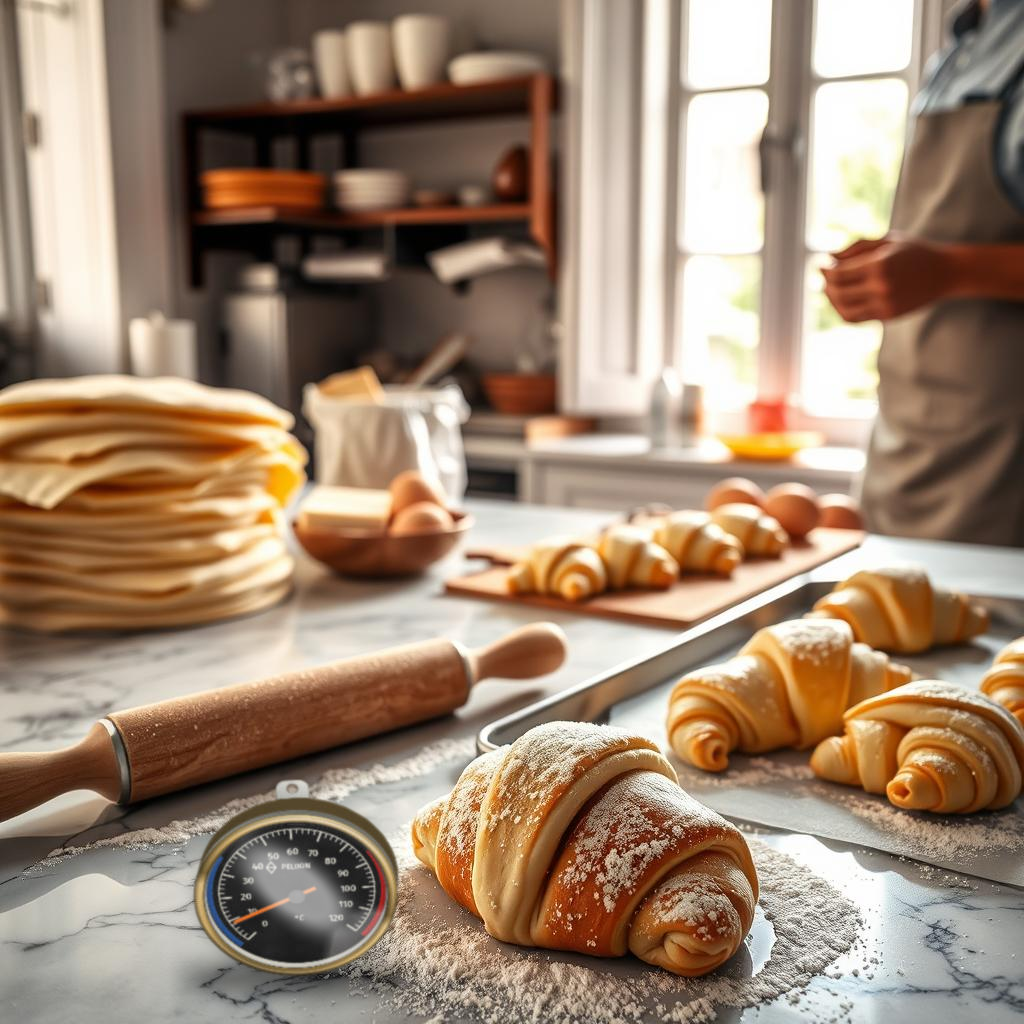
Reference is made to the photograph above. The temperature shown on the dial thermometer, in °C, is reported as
10 °C
